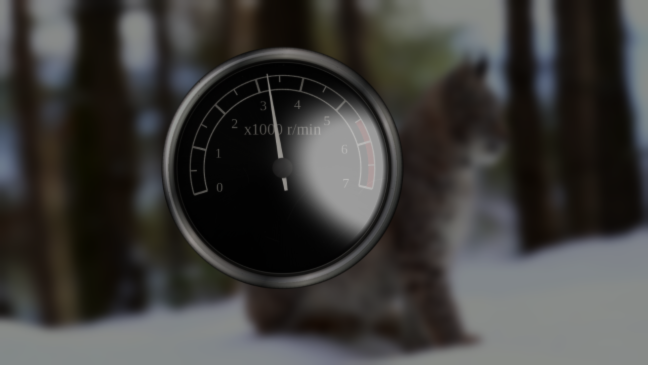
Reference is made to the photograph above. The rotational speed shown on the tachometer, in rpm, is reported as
3250 rpm
